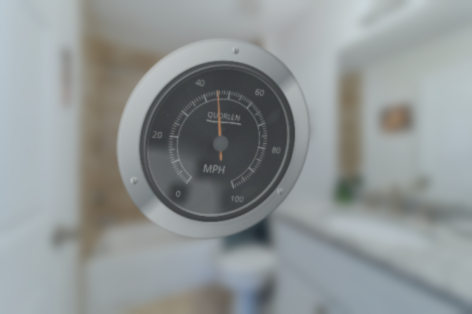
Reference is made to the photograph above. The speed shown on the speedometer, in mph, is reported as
45 mph
